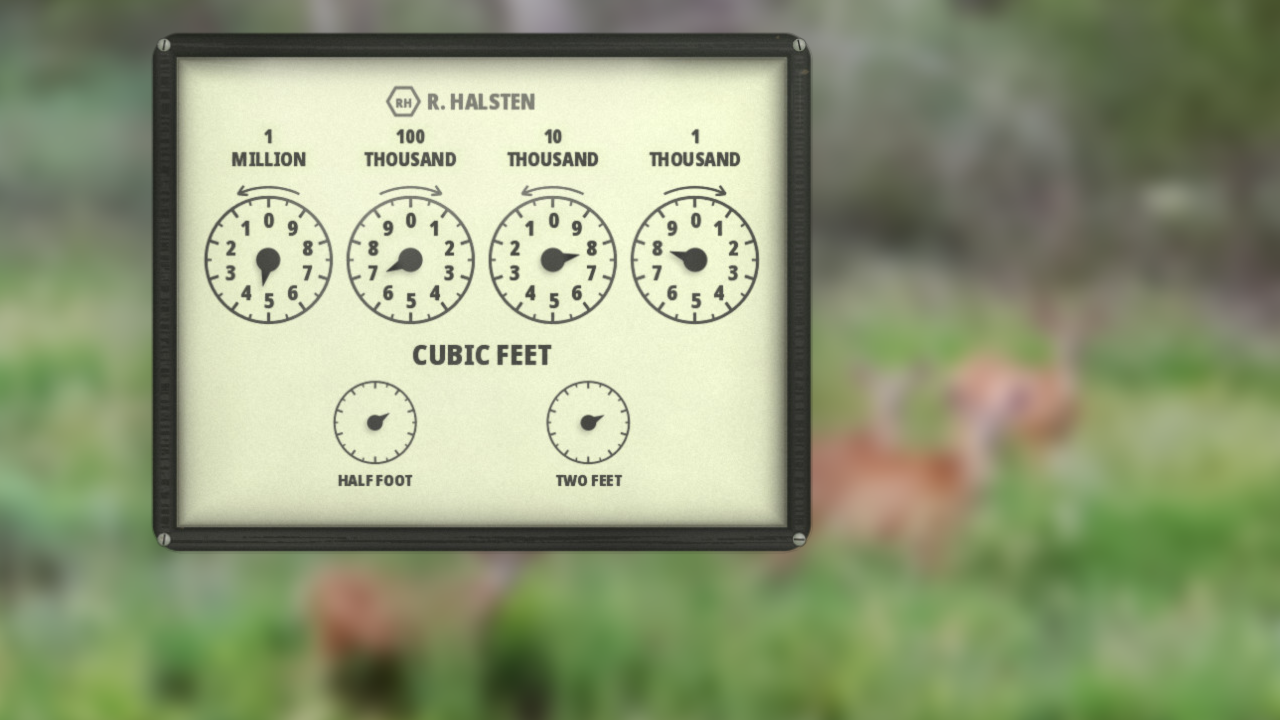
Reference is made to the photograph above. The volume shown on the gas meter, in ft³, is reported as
467800 ft³
